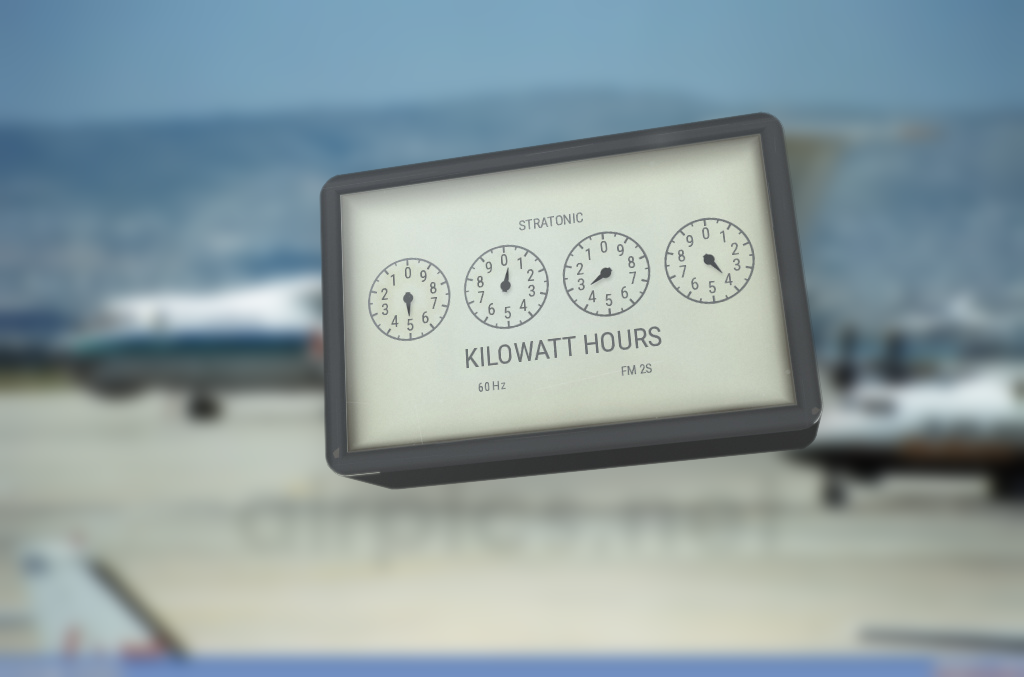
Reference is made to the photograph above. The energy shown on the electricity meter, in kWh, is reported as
5034 kWh
